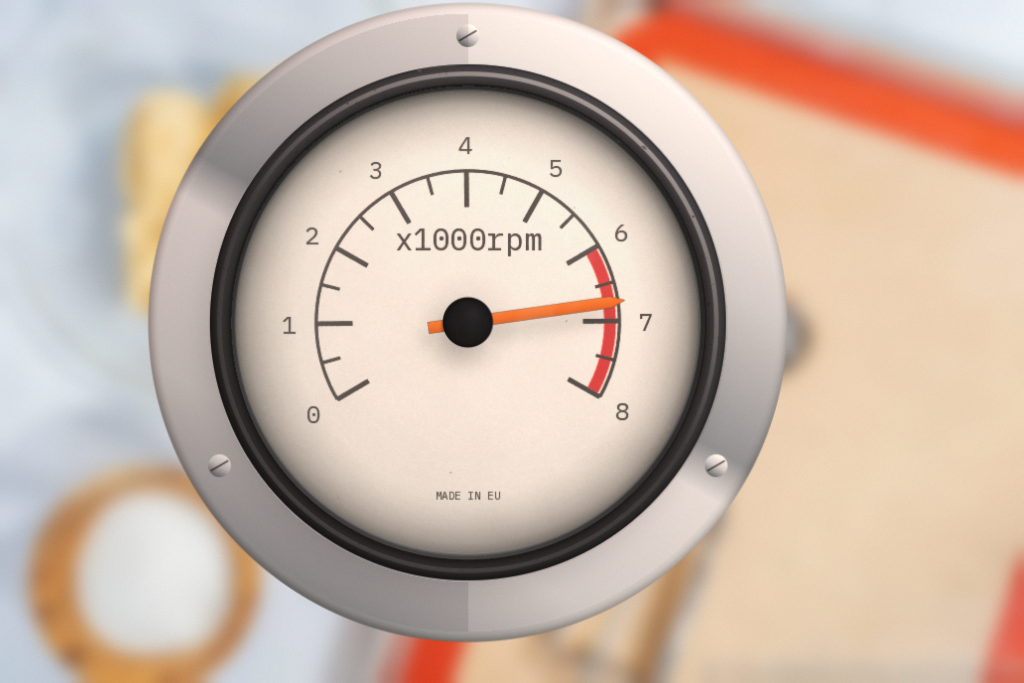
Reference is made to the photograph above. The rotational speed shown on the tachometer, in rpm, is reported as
6750 rpm
